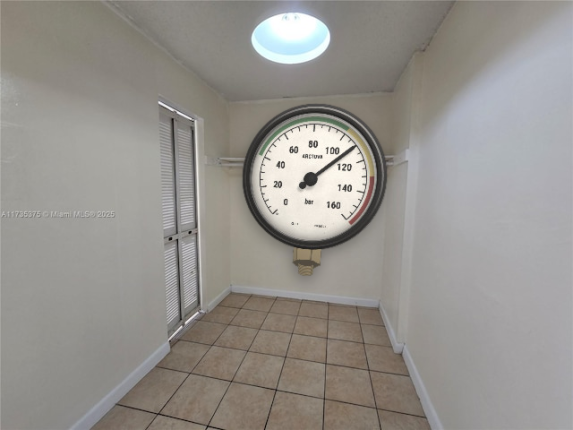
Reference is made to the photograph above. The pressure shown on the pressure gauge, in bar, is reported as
110 bar
